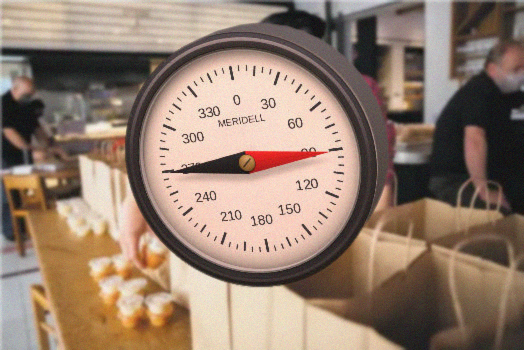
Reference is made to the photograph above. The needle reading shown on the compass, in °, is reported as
90 °
